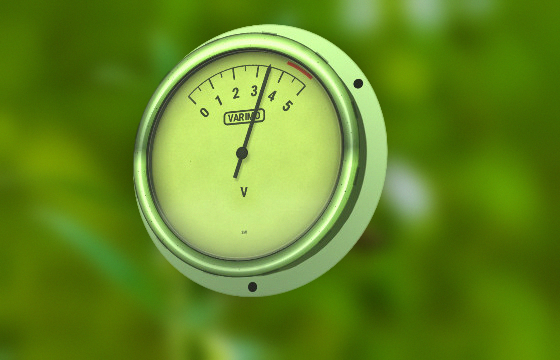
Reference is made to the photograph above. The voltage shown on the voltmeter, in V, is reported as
3.5 V
